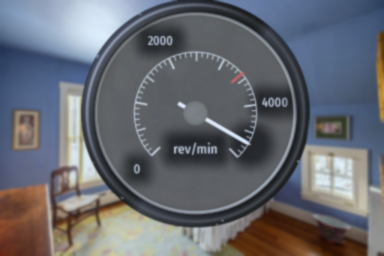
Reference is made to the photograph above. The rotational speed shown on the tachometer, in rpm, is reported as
4700 rpm
